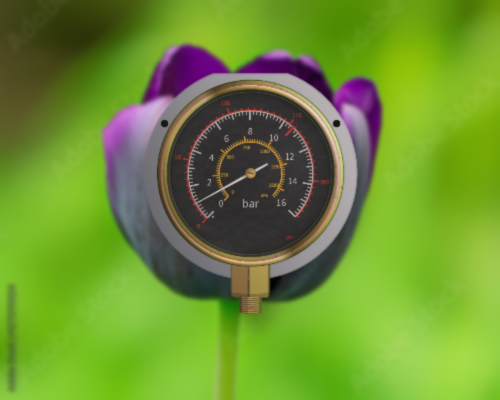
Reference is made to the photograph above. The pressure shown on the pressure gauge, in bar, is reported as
1 bar
